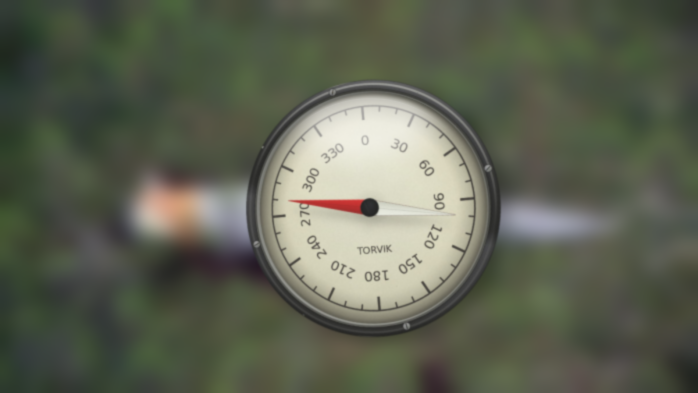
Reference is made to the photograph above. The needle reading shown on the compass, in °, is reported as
280 °
